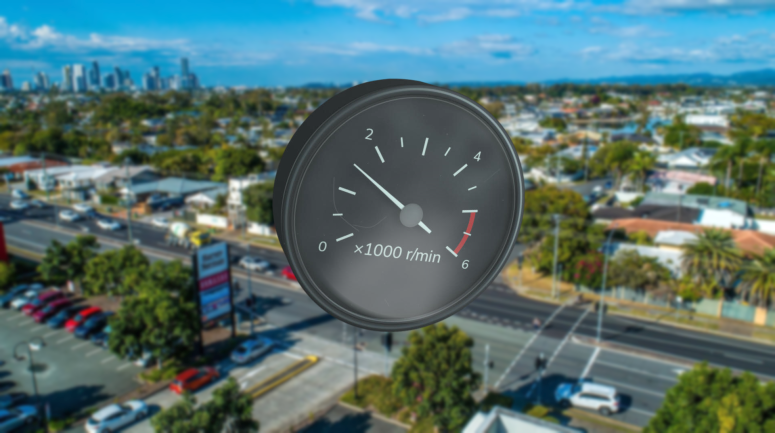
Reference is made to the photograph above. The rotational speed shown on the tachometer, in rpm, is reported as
1500 rpm
